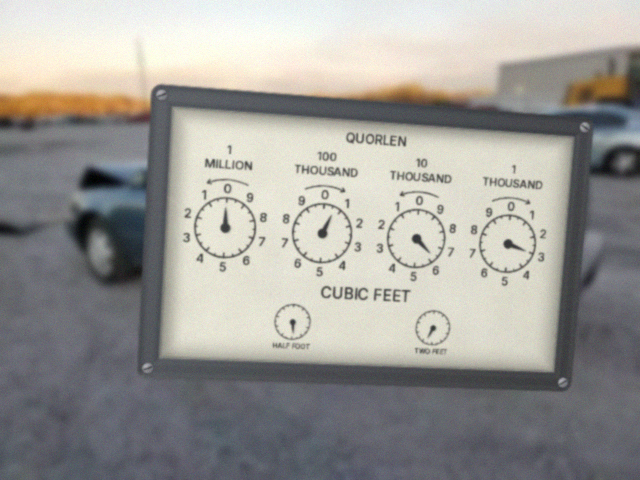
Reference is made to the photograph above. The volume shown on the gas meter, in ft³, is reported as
6300 ft³
